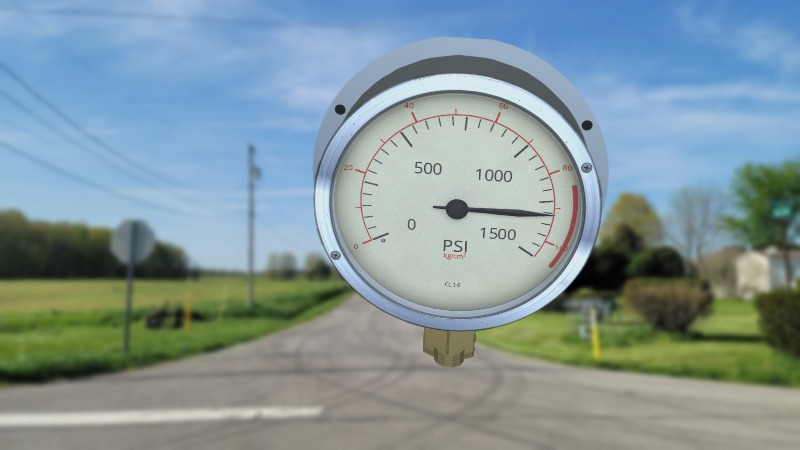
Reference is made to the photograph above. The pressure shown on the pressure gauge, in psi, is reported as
1300 psi
